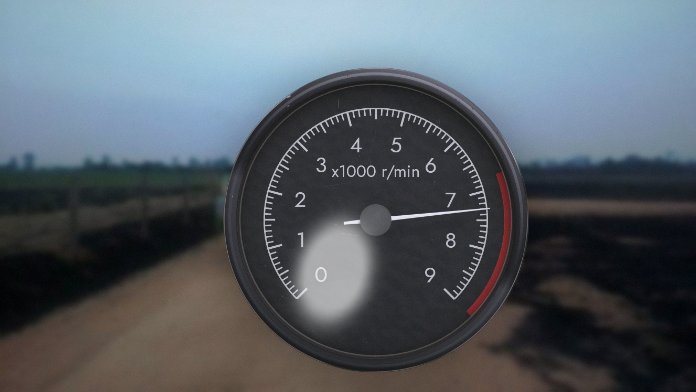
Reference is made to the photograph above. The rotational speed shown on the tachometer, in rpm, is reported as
7300 rpm
